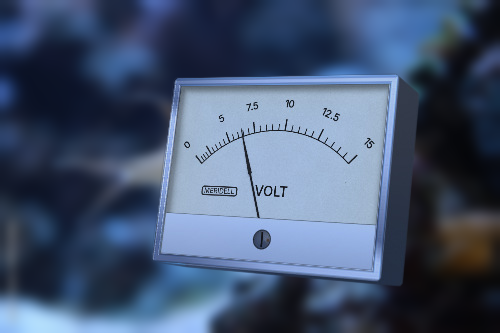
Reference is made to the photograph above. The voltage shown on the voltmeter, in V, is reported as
6.5 V
